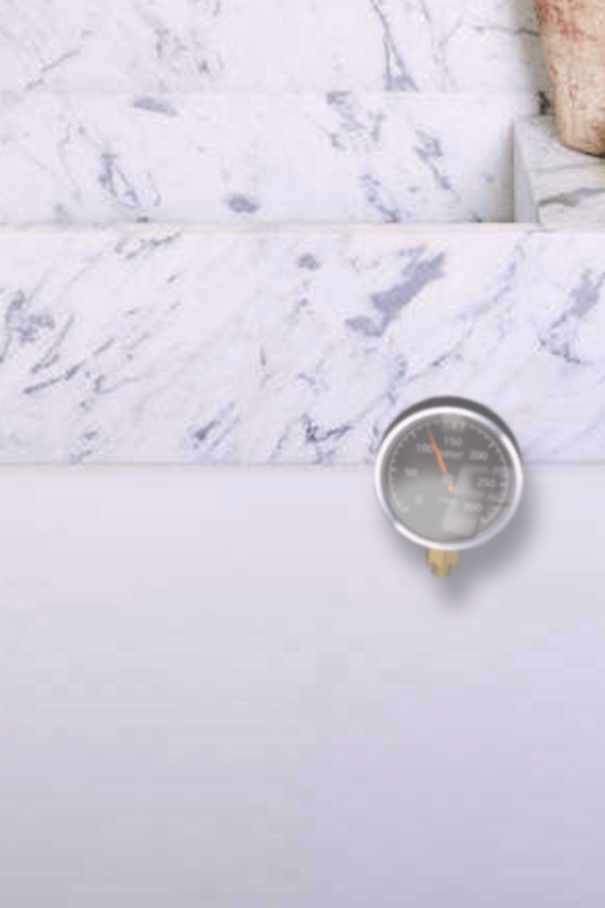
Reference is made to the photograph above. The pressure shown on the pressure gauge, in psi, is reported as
120 psi
